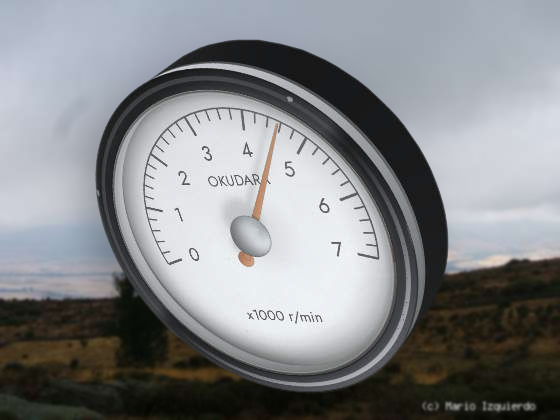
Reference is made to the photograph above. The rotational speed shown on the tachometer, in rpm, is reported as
4600 rpm
